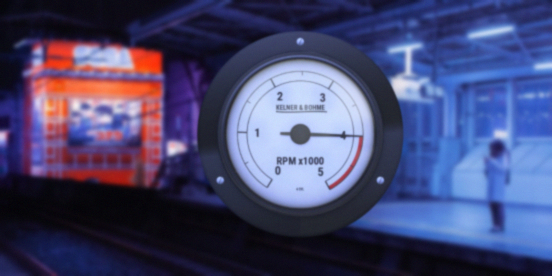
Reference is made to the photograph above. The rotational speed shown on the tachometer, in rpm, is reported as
4000 rpm
